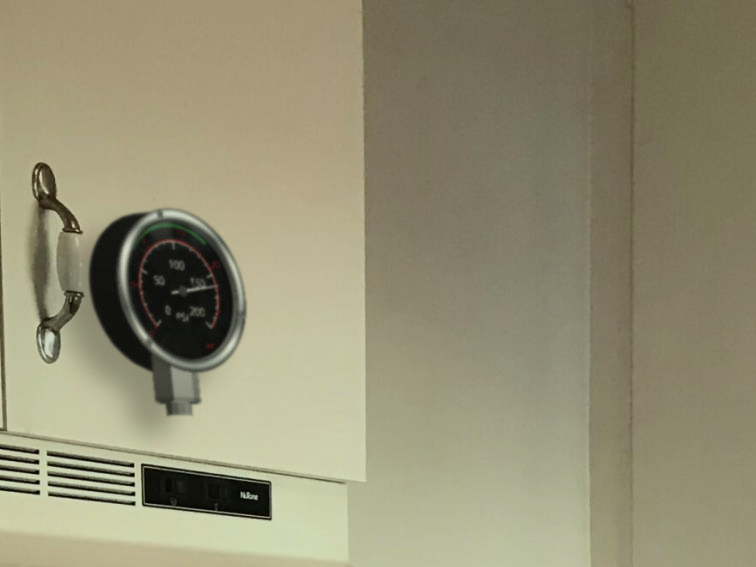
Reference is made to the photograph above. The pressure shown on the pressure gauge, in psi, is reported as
160 psi
